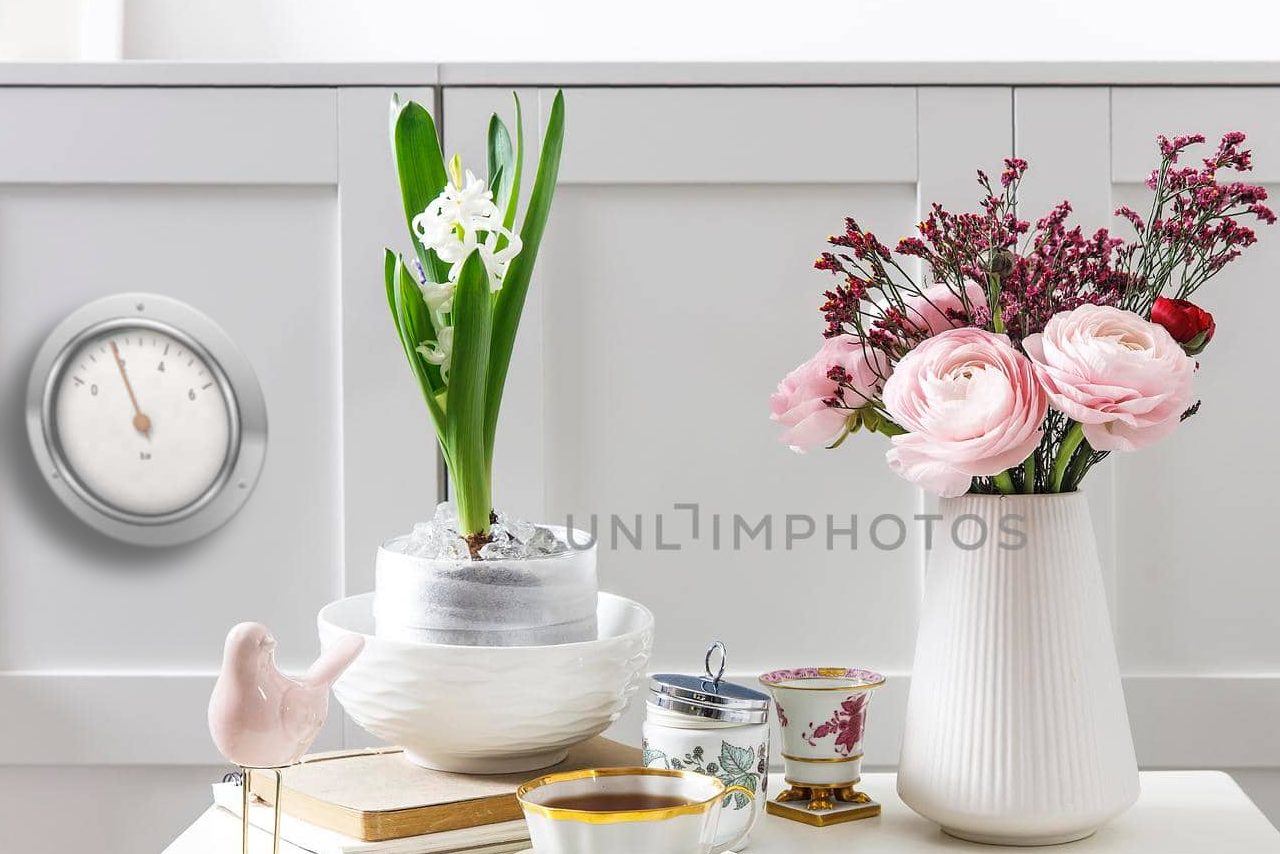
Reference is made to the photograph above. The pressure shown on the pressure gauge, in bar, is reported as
2 bar
